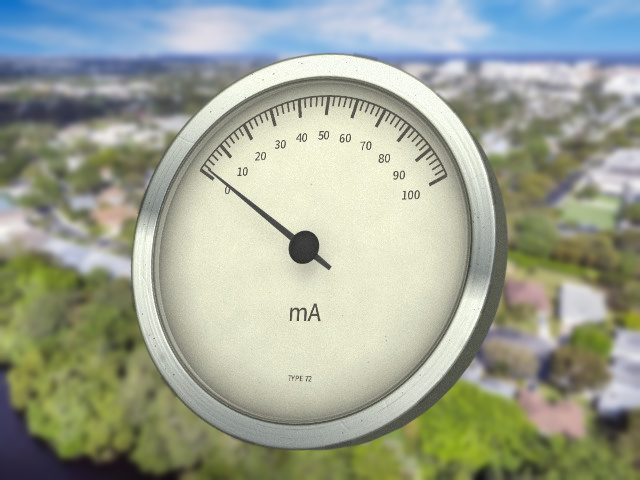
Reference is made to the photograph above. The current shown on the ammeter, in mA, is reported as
2 mA
